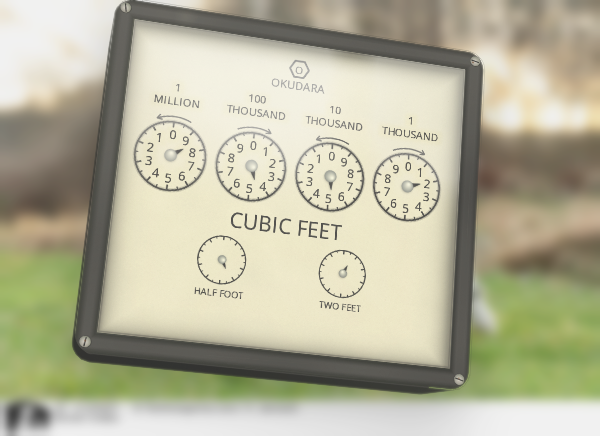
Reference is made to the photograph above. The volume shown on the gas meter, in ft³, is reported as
845200 ft³
